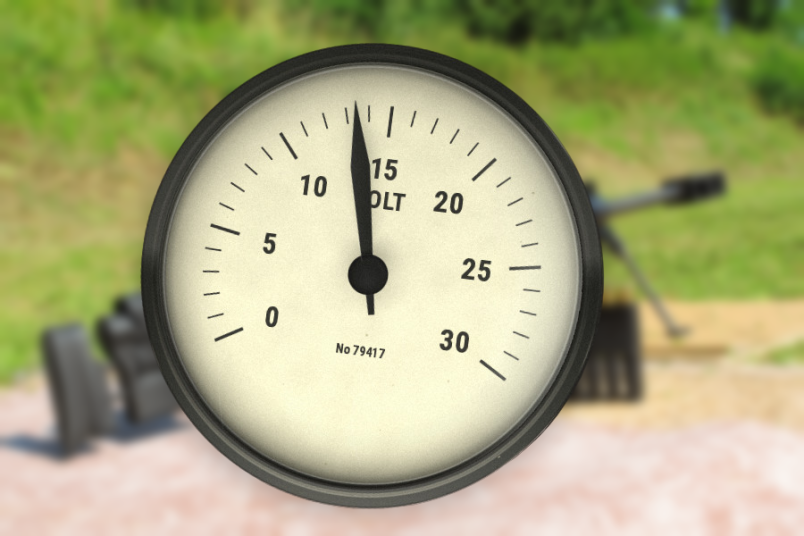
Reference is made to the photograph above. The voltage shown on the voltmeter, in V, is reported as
13.5 V
